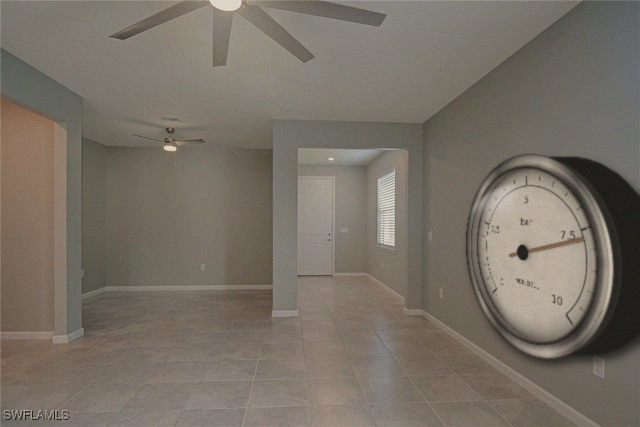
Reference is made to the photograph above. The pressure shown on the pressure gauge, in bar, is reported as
7.75 bar
